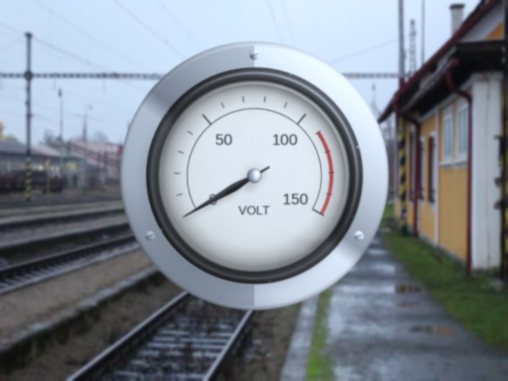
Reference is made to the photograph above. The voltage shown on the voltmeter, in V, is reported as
0 V
